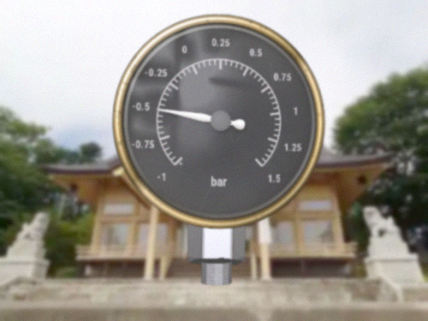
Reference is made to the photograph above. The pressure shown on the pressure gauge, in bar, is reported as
-0.5 bar
